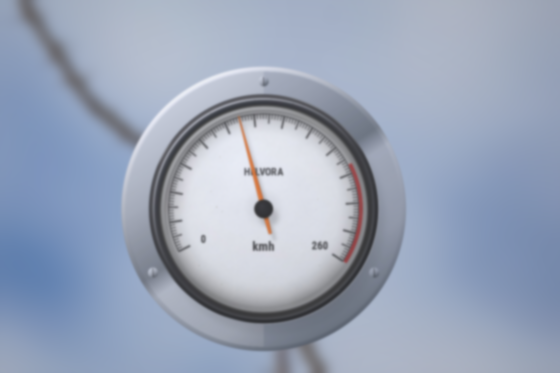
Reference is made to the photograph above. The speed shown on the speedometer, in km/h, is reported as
110 km/h
